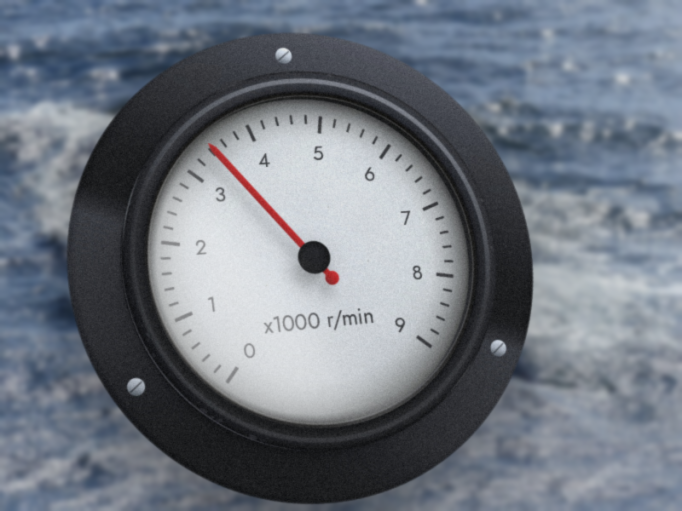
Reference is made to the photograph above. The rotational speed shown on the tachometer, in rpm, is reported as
3400 rpm
